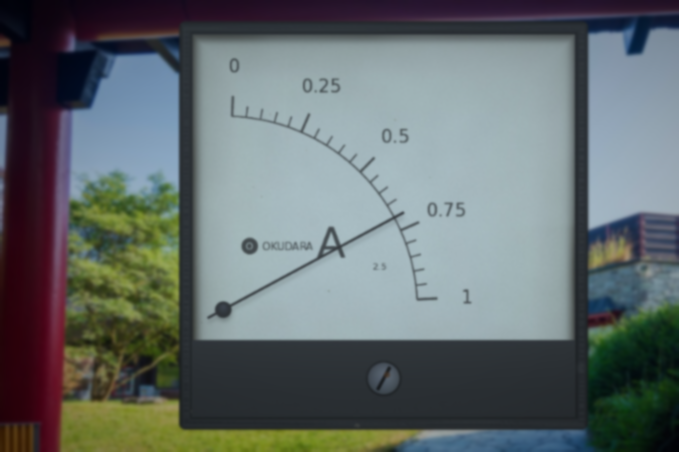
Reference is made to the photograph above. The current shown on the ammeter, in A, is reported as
0.7 A
